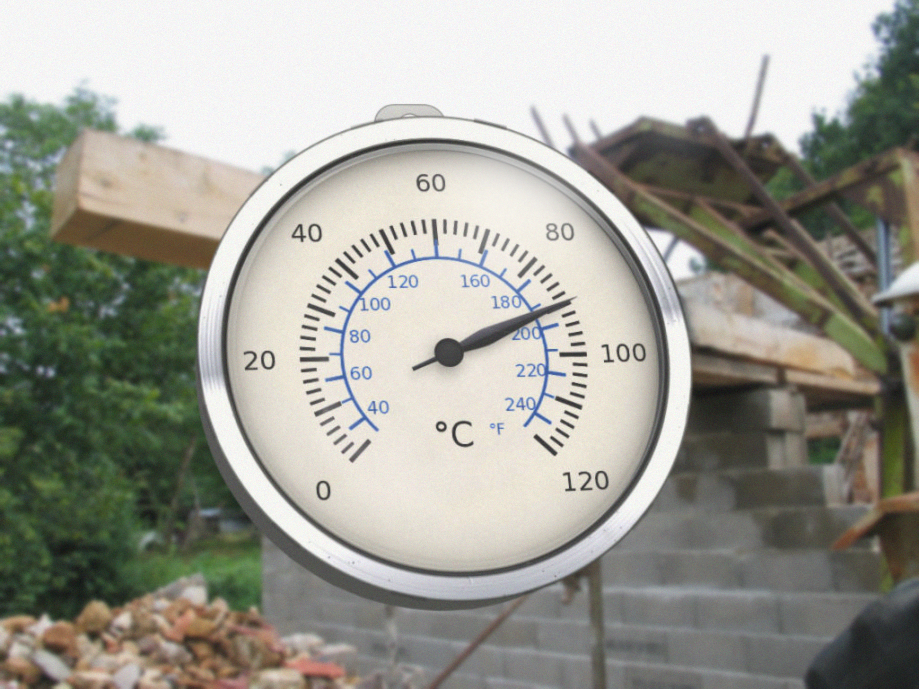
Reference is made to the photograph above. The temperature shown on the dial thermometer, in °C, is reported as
90 °C
